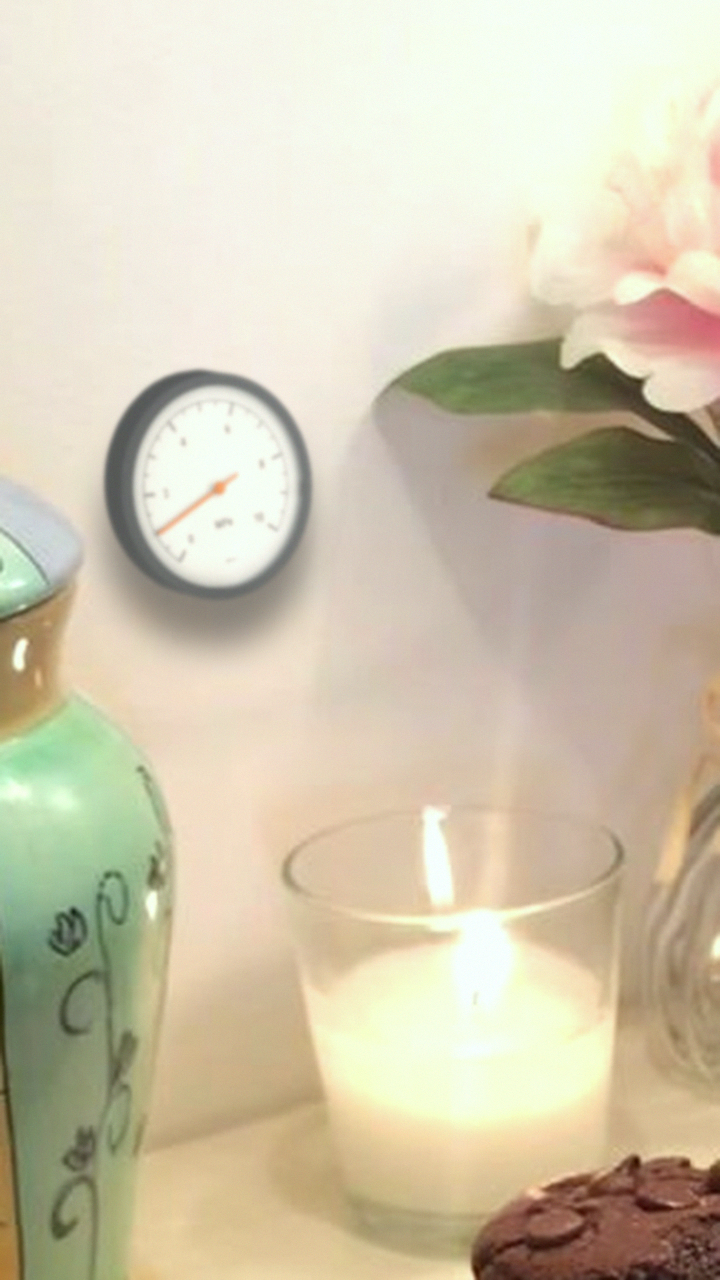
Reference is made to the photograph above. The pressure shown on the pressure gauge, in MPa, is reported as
1 MPa
